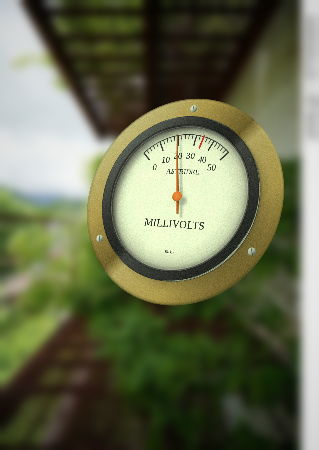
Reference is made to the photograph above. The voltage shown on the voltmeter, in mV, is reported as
20 mV
